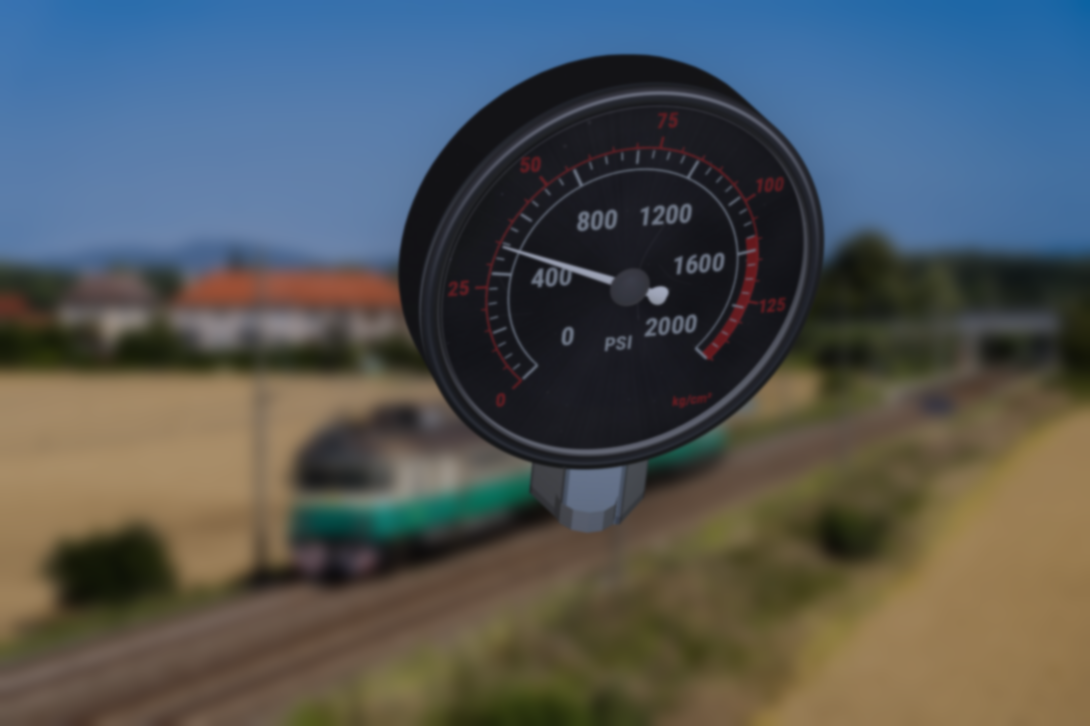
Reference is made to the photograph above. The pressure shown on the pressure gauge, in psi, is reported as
500 psi
